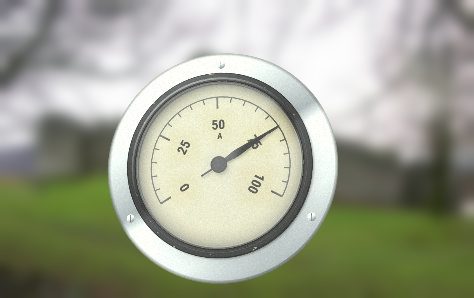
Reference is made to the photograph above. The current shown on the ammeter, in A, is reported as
75 A
